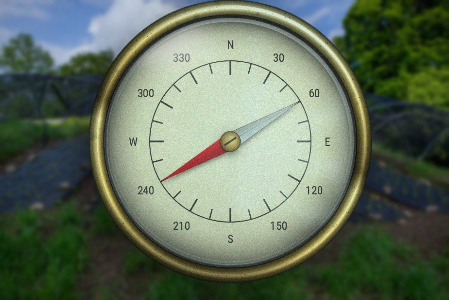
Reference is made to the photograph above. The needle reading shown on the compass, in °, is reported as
240 °
